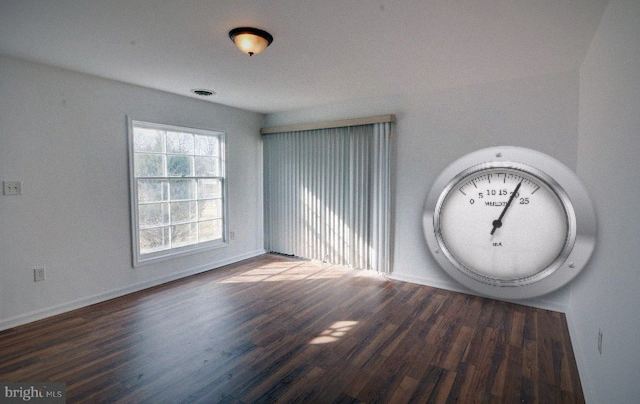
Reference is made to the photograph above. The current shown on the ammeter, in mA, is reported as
20 mA
